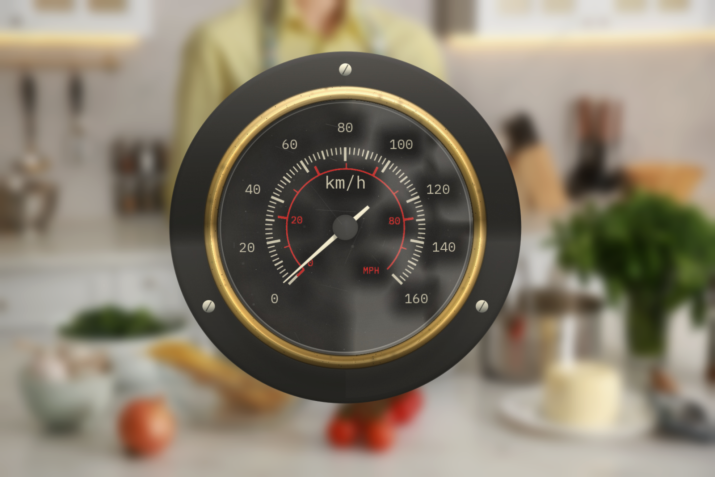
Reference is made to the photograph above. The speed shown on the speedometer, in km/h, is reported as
2 km/h
